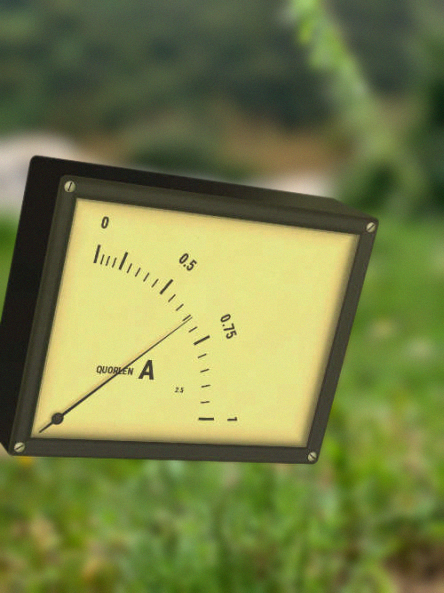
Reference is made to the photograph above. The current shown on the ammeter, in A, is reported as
0.65 A
